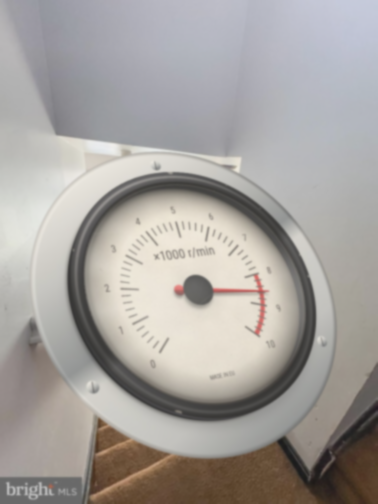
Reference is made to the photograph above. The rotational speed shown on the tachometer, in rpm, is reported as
8600 rpm
